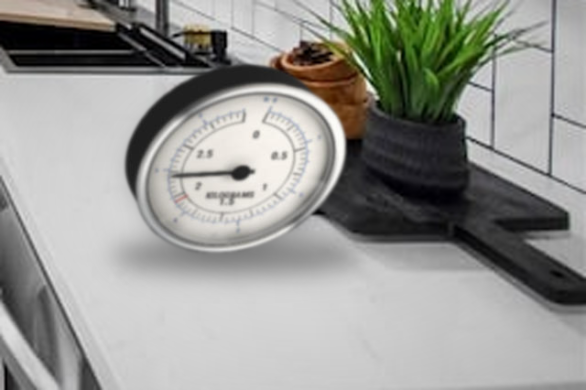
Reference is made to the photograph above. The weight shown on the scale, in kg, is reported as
2.25 kg
